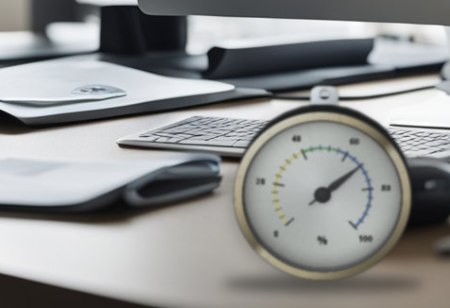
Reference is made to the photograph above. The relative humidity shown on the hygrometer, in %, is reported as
68 %
